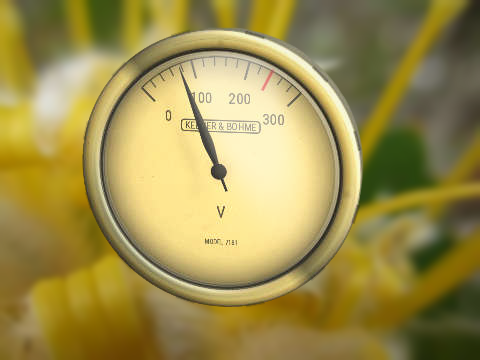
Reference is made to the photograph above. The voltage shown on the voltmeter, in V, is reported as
80 V
